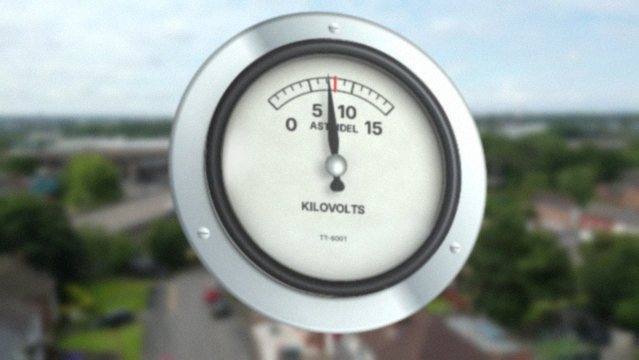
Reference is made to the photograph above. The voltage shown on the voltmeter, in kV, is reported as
7 kV
